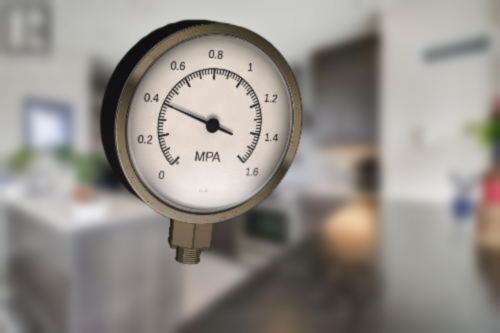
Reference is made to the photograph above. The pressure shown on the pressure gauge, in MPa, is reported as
0.4 MPa
